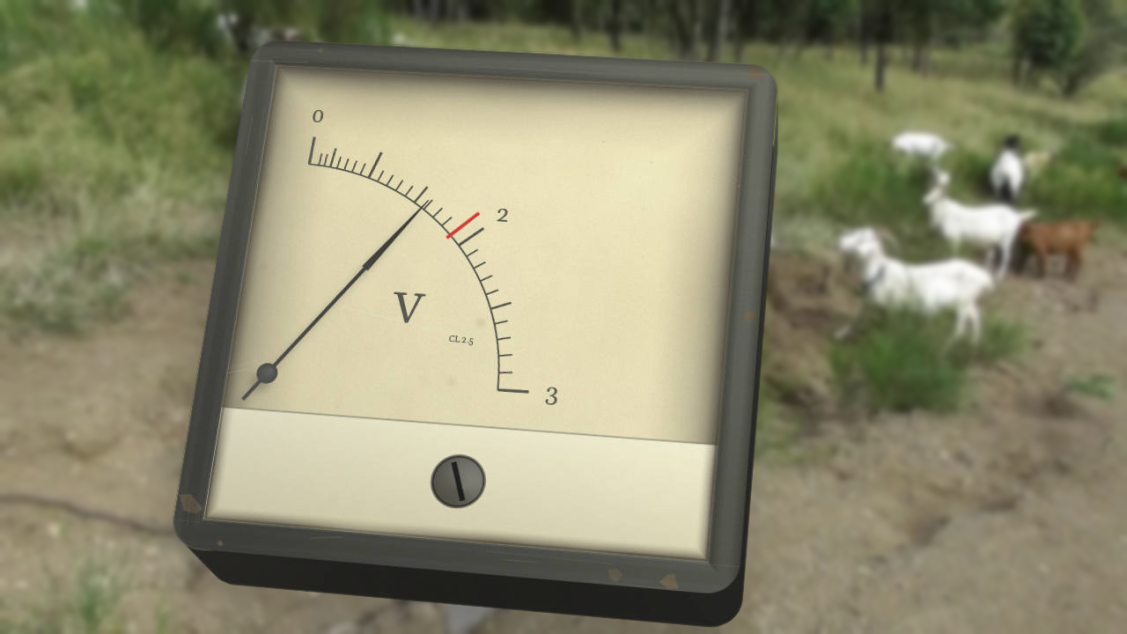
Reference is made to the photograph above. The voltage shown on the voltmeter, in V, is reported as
1.6 V
